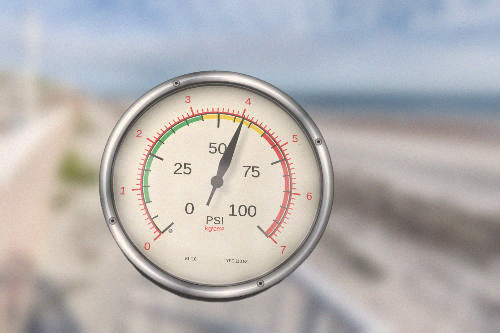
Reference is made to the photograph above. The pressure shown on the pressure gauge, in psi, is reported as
57.5 psi
